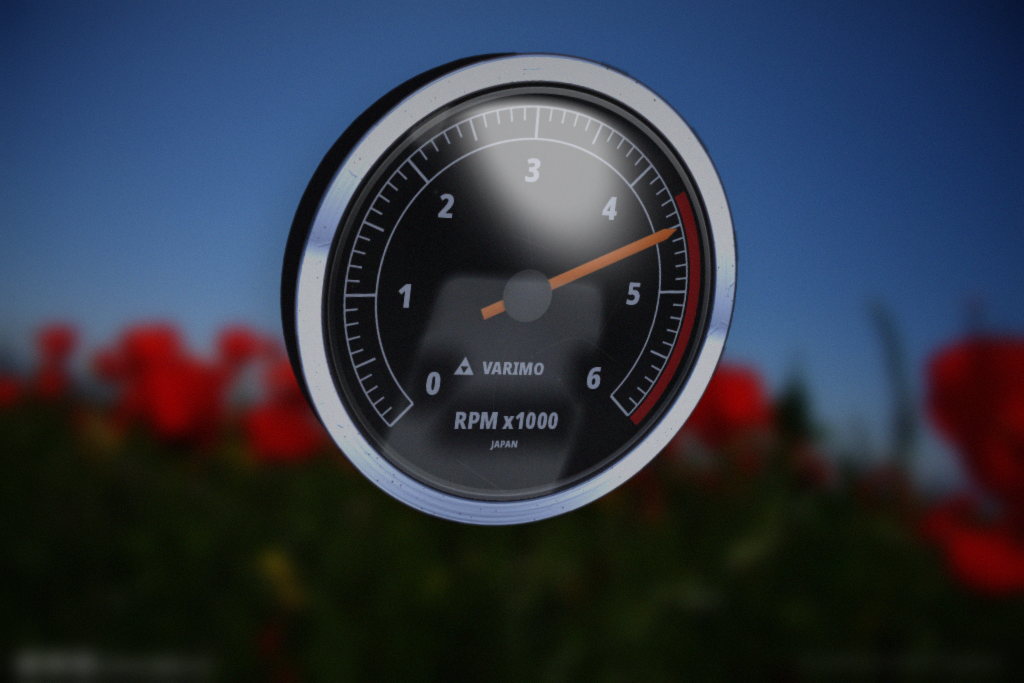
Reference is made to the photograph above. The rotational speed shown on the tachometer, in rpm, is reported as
4500 rpm
